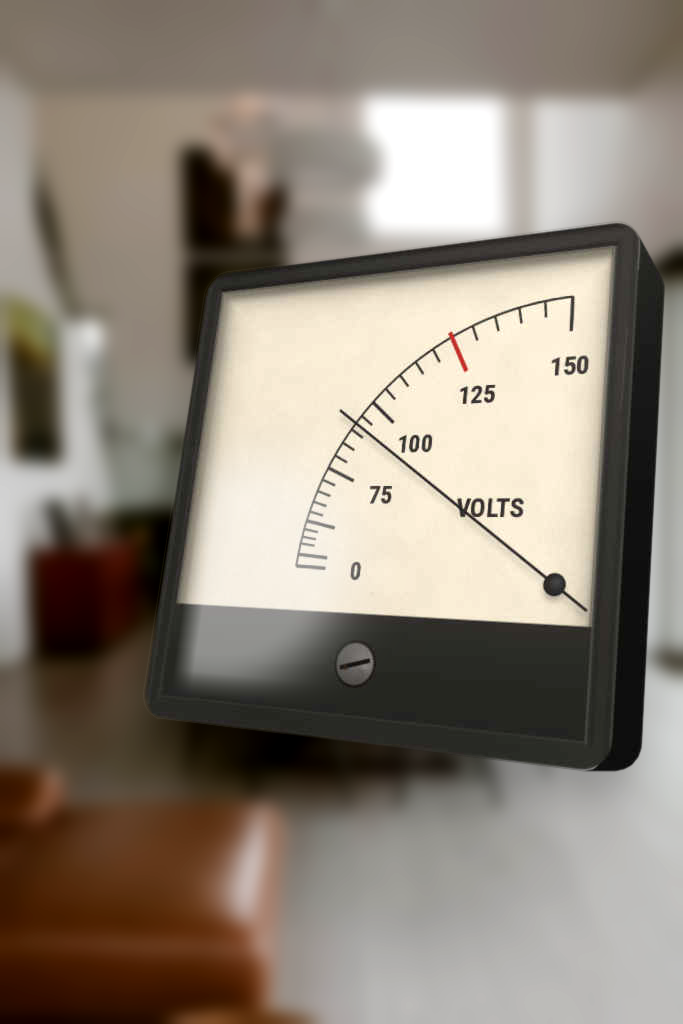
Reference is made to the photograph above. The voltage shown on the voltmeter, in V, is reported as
92.5 V
